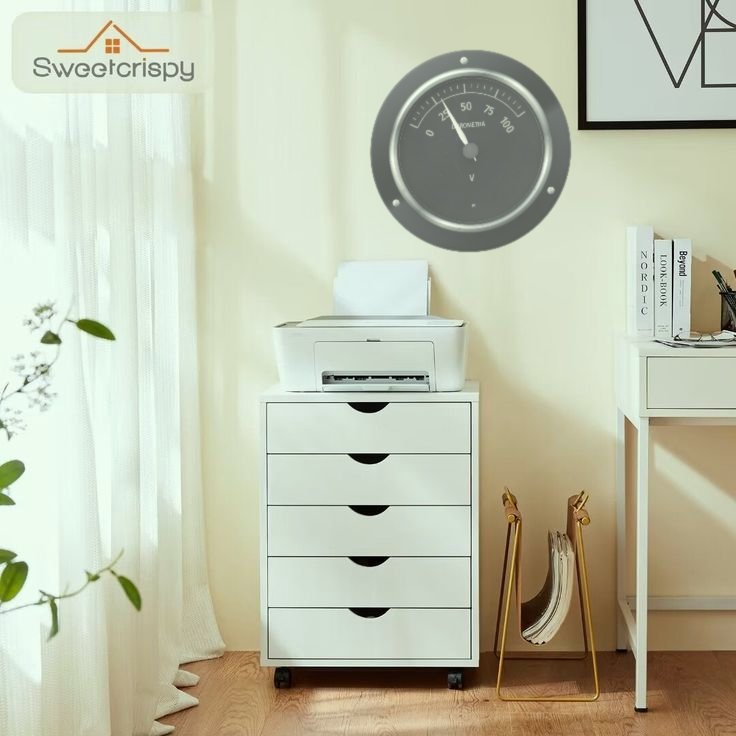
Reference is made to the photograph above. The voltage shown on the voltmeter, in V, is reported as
30 V
